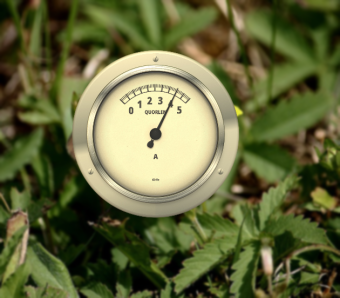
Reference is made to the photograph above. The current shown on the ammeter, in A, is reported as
4 A
